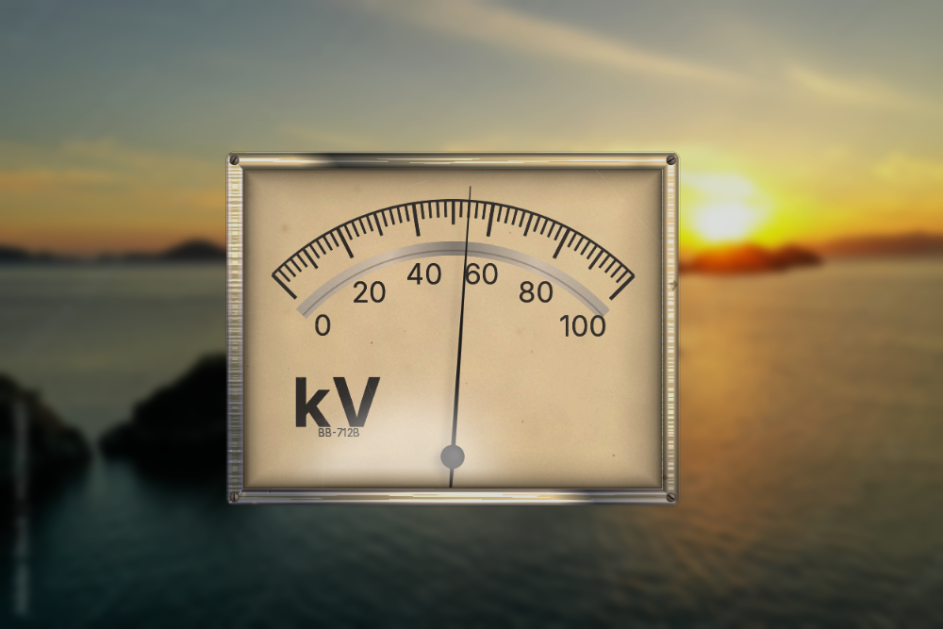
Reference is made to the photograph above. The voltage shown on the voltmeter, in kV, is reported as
54 kV
